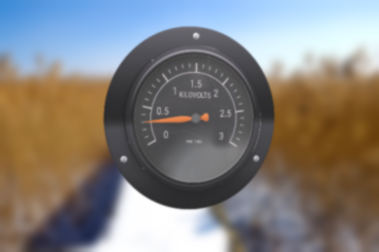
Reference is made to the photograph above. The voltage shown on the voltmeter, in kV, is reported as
0.3 kV
